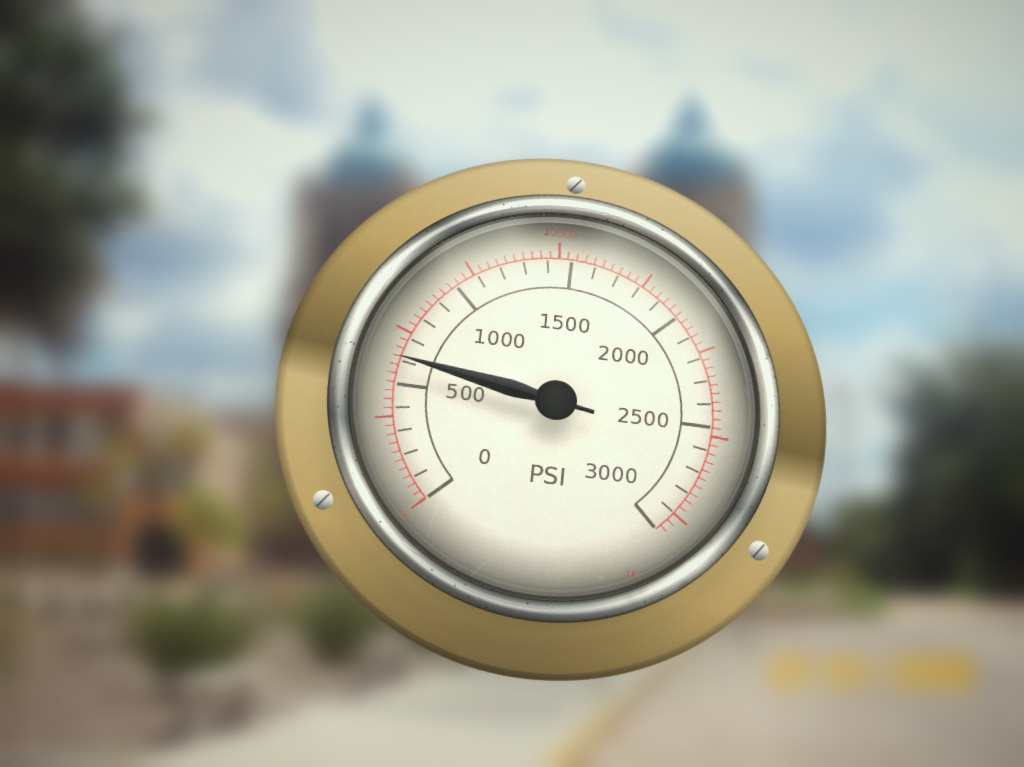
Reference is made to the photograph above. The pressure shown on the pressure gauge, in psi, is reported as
600 psi
